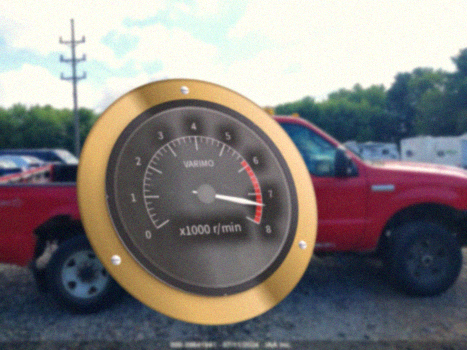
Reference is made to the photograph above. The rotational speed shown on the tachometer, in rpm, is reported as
7400 rpm
